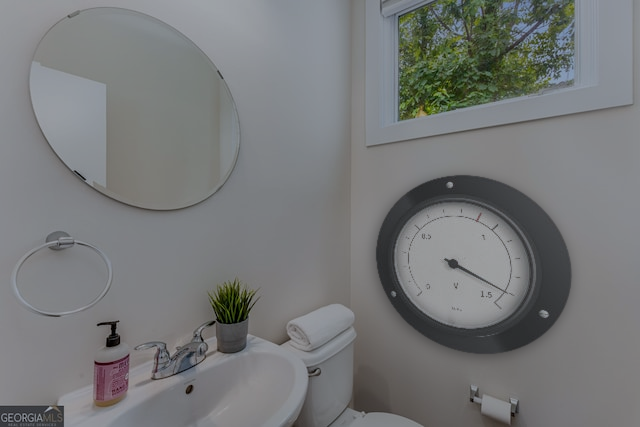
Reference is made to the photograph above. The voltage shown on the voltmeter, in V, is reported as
1.4 V
